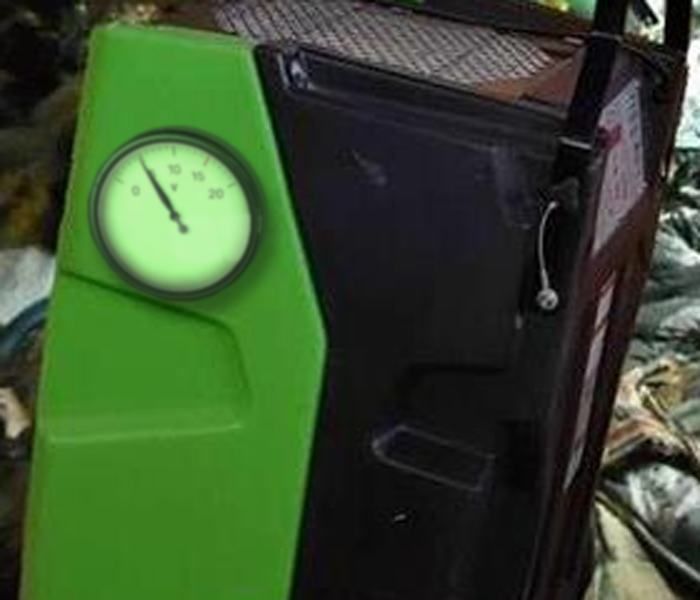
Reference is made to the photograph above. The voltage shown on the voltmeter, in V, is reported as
5 V
